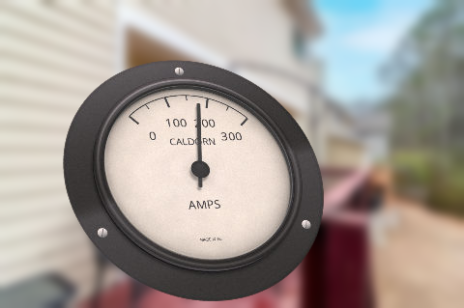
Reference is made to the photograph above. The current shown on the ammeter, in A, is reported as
175 A
